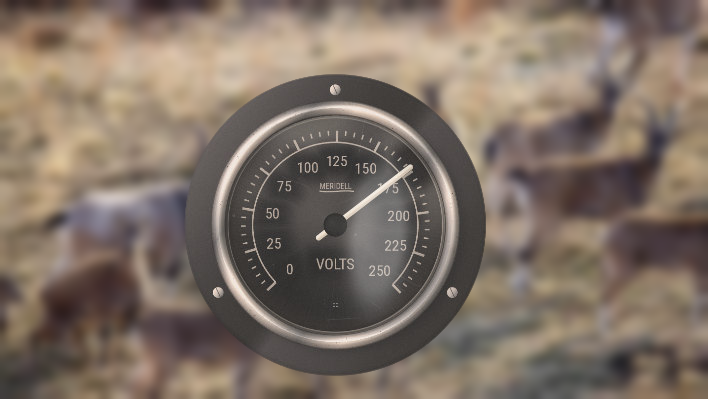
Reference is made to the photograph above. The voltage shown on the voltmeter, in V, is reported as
172.5 V
